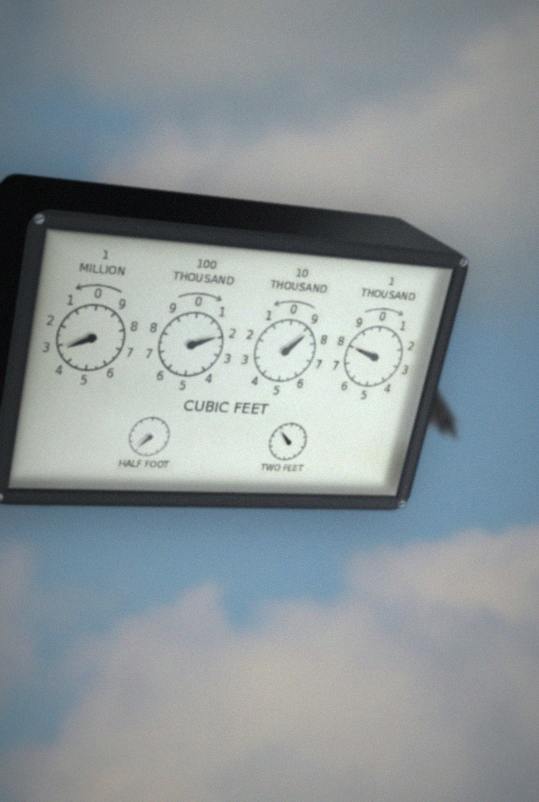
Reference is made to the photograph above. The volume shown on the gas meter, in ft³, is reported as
318800 ft³
